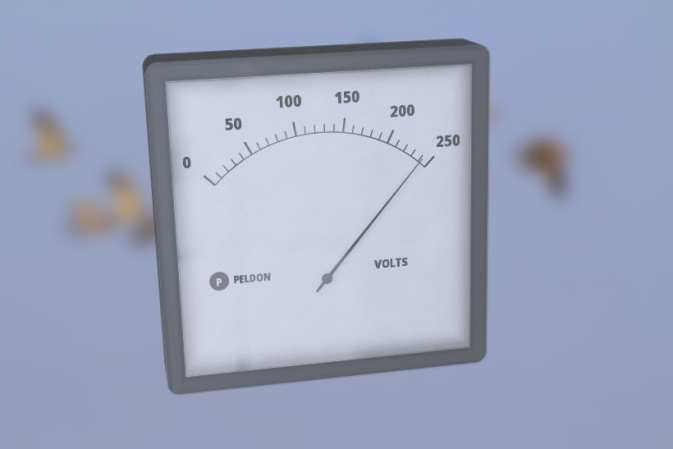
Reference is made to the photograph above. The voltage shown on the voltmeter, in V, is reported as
240 V
